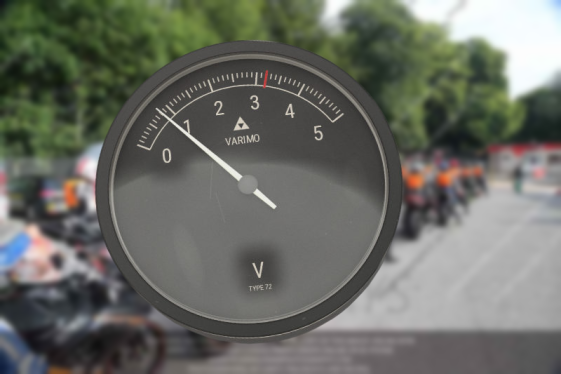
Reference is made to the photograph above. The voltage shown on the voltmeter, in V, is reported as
0.8 V
